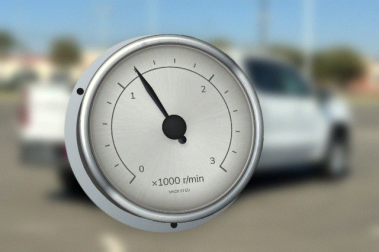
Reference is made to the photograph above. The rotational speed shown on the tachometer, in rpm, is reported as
1200 rpm
